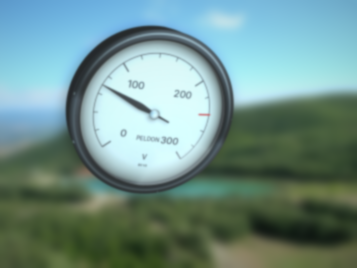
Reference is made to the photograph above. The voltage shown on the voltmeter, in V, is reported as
70 V
